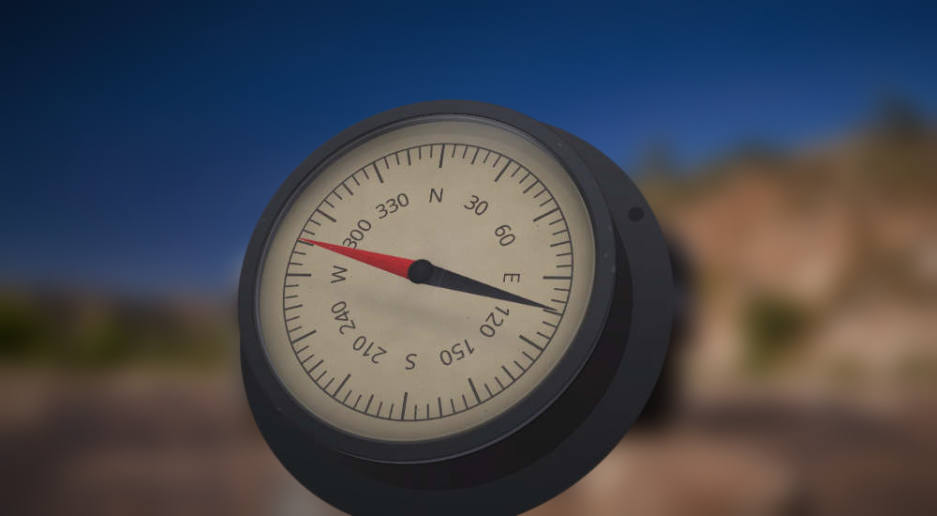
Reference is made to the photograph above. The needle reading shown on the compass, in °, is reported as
285 °
